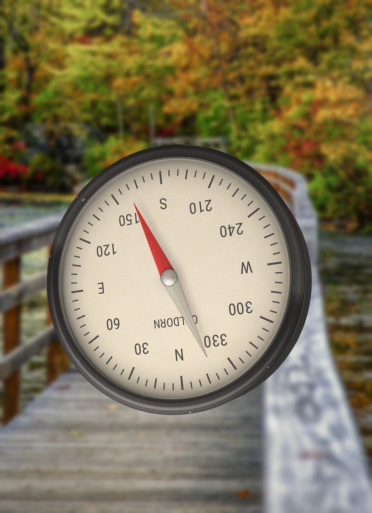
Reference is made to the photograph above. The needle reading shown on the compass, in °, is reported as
160 °
